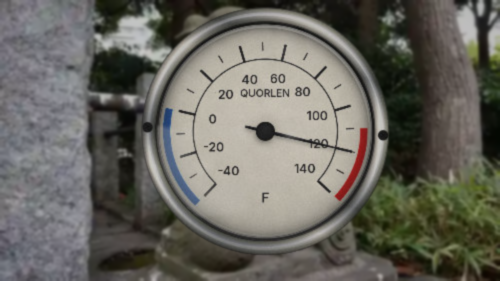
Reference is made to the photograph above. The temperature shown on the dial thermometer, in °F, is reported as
120 °F
